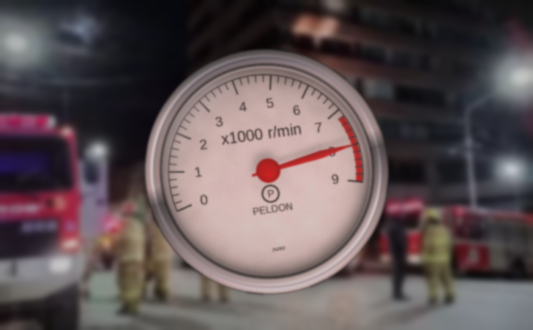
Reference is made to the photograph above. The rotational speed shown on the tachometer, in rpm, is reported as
8000 rpm
